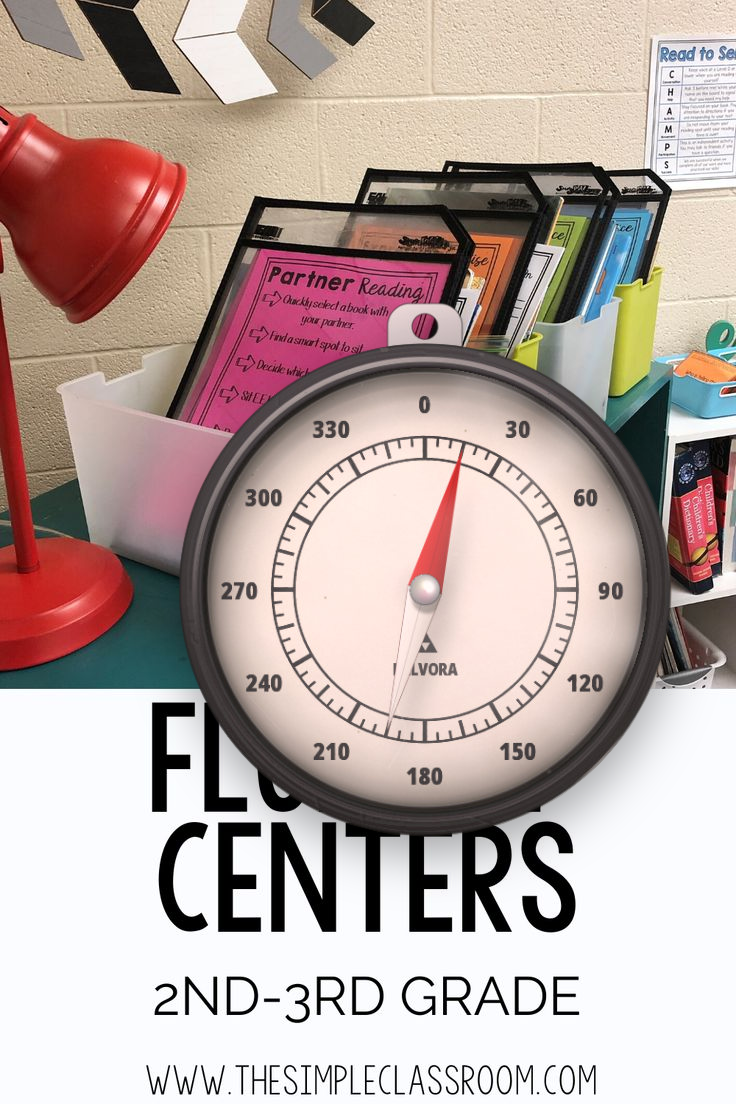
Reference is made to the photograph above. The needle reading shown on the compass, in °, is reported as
15 °
